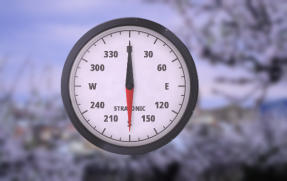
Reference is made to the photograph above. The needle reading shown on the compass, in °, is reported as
180 °
